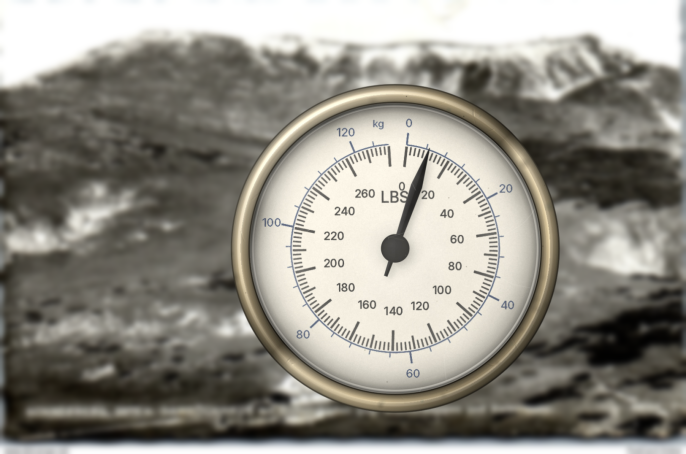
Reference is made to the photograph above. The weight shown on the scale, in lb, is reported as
10 lb
